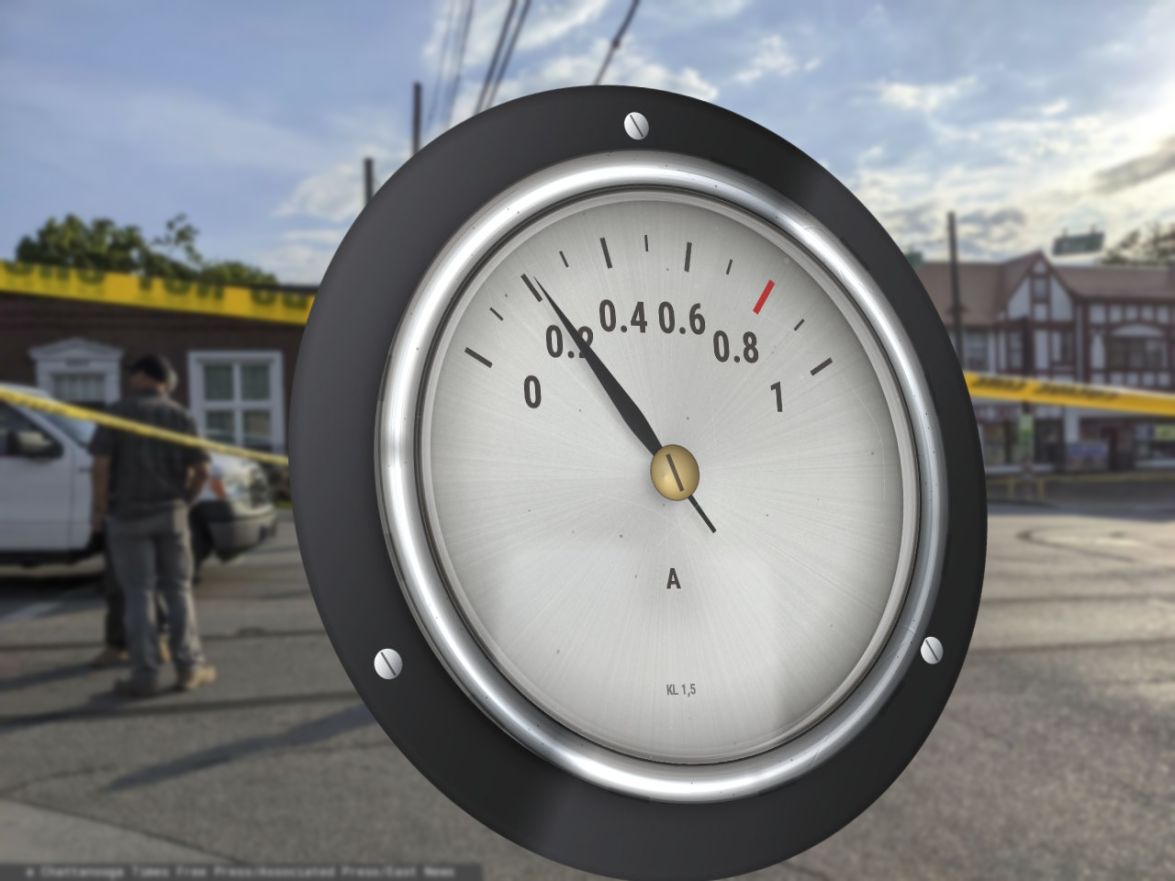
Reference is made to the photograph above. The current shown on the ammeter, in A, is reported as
0.2 A
